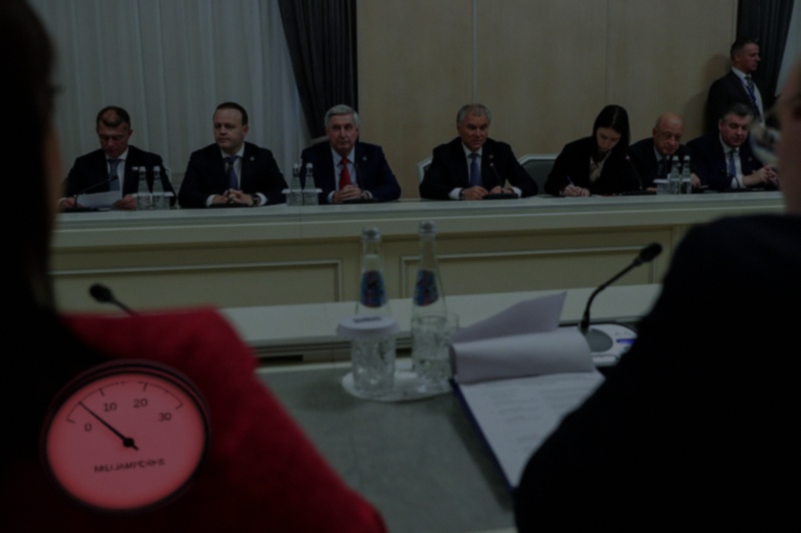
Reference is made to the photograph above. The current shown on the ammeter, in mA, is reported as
5 mA
